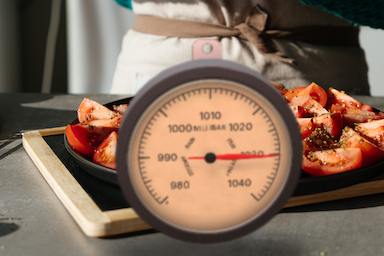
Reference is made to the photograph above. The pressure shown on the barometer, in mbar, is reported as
1030 mbar
